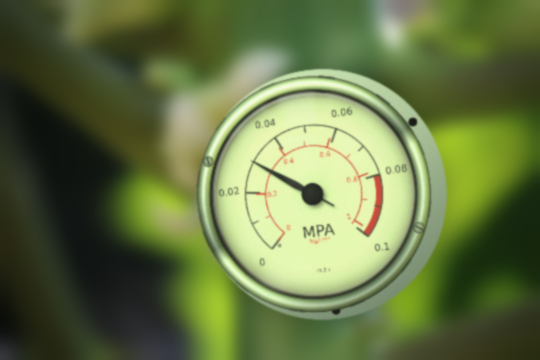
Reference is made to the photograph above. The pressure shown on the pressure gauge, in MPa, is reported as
0.03 MPa
